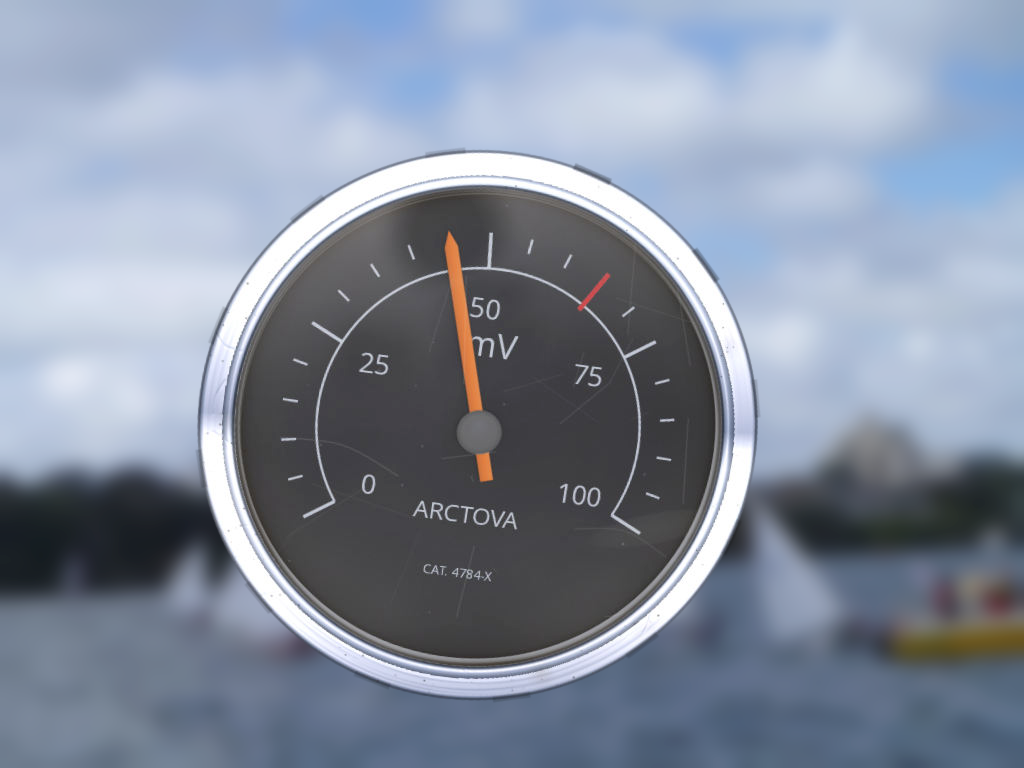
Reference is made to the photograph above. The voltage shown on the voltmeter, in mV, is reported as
45 mV
